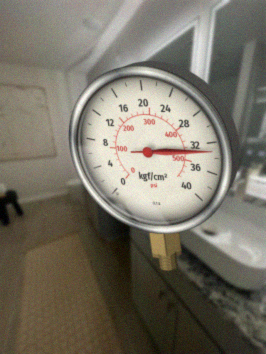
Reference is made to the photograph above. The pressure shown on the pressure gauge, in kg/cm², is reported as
33 kg/cm²
